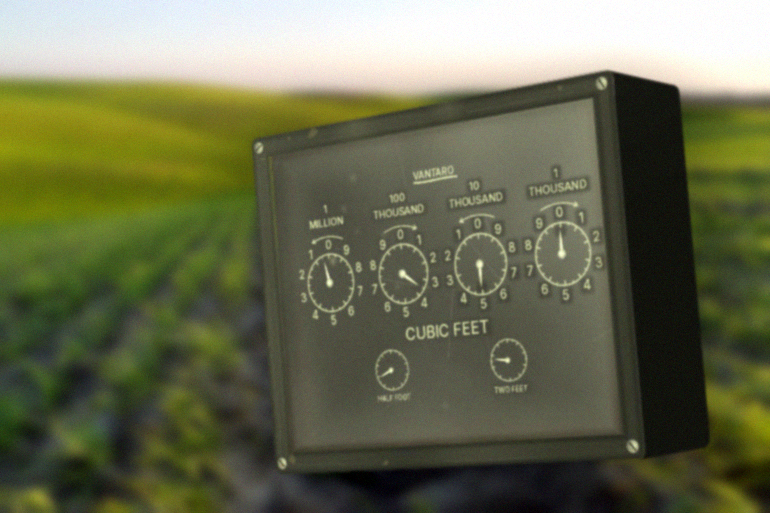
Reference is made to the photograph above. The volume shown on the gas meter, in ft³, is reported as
35000 ft³
